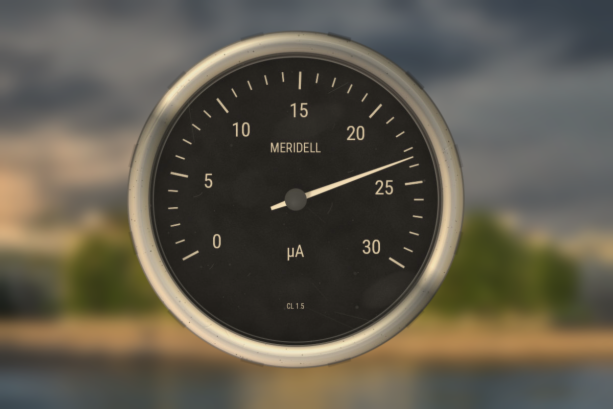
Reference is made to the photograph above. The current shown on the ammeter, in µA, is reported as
23.5 µA
